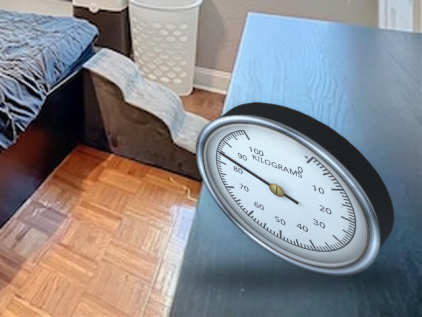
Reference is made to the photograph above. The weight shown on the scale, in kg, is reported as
85 kg
